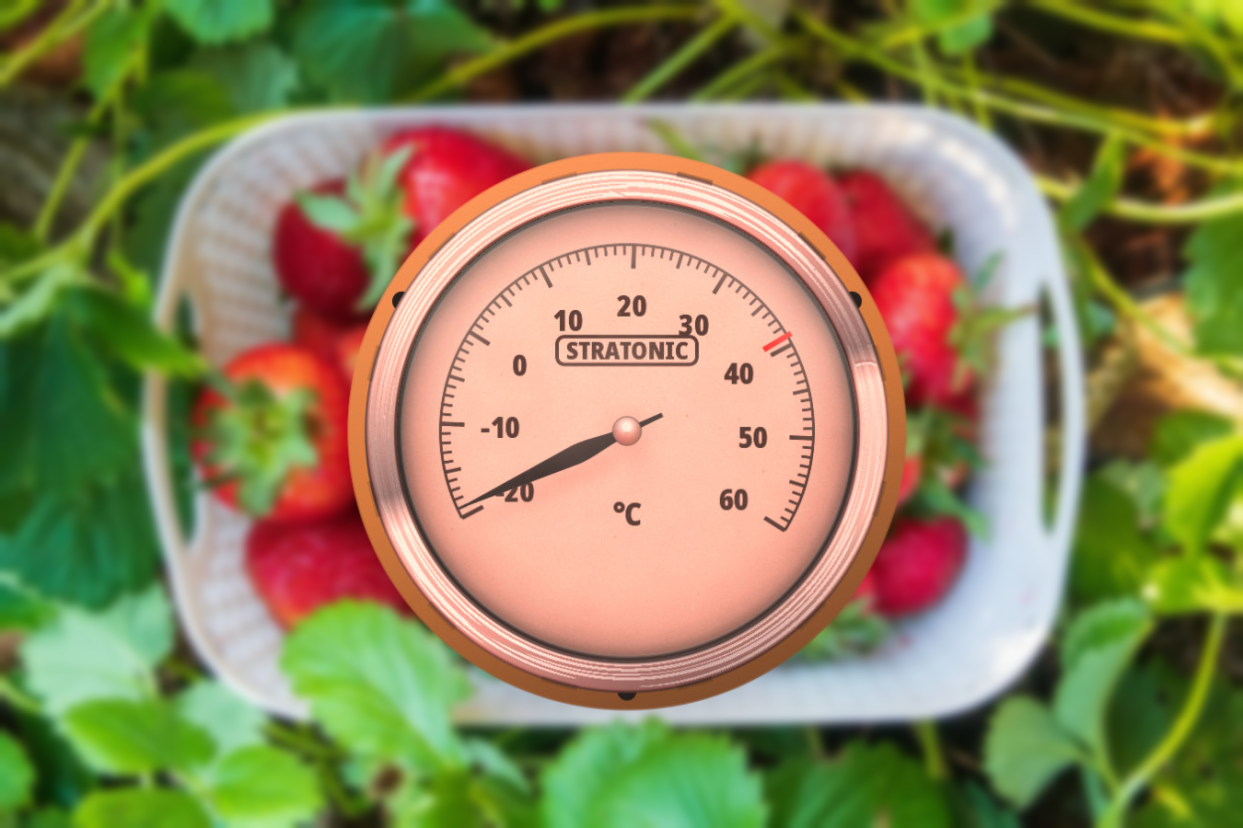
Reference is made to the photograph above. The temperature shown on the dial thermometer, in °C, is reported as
-19 °C
